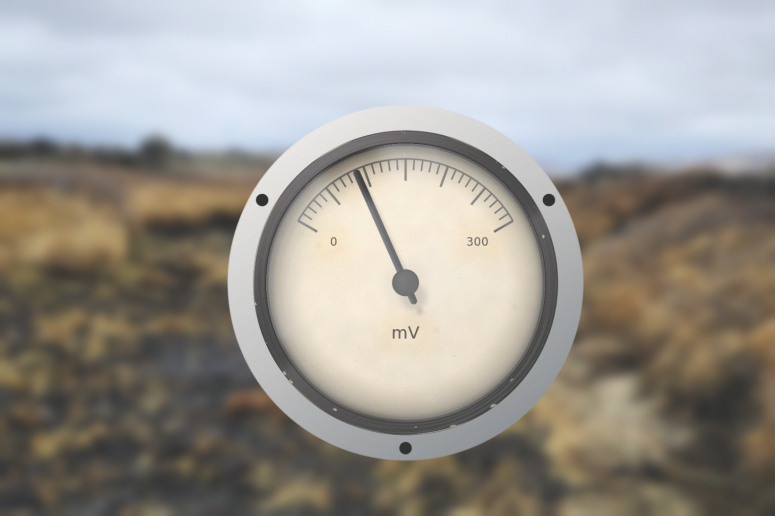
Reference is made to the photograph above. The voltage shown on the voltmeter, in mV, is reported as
90 mV
